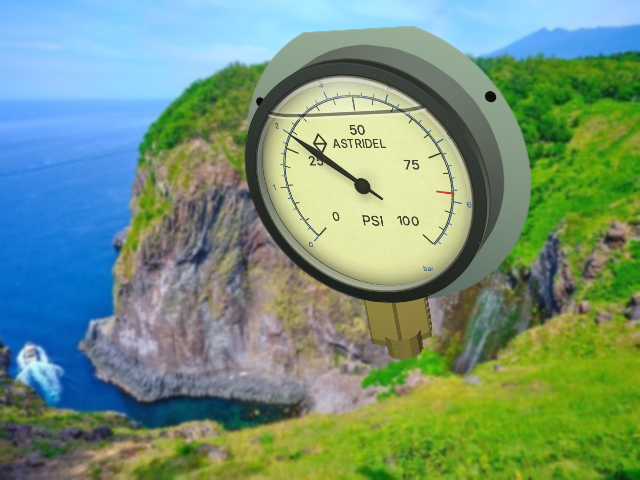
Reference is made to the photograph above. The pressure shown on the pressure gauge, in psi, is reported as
30 psi
